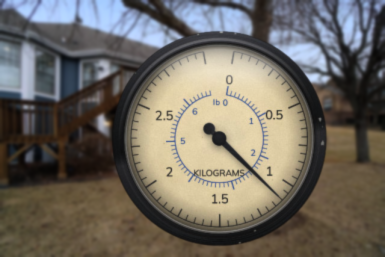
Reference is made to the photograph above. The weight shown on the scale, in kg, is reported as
1.1 kg
